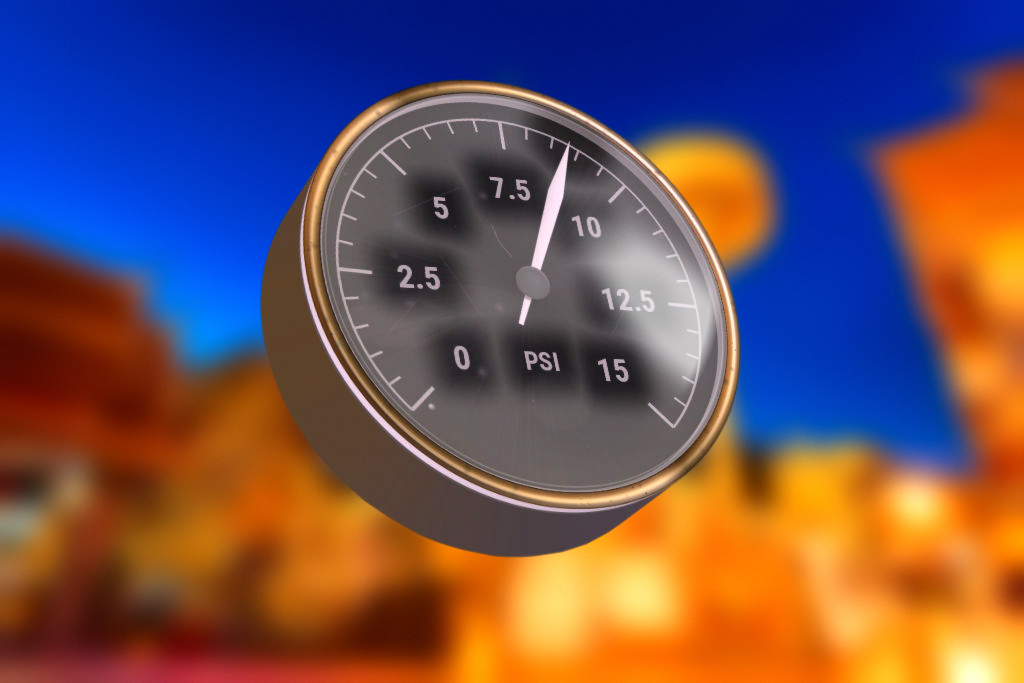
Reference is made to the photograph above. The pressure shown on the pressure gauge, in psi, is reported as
8.75 psi
